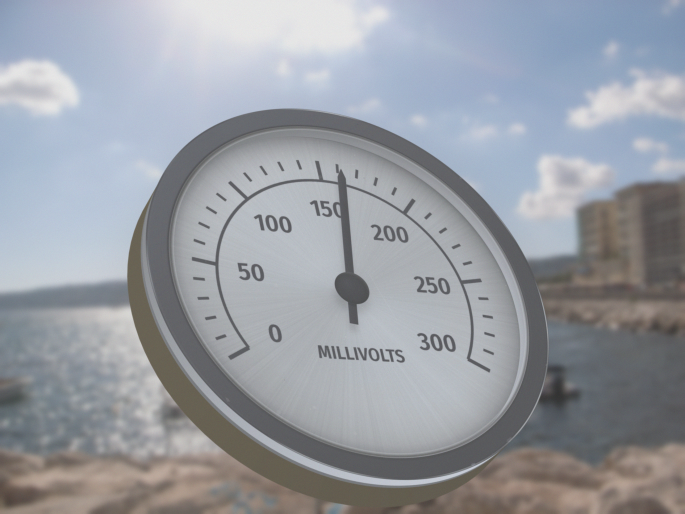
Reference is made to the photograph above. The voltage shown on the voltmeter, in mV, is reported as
160 mV
